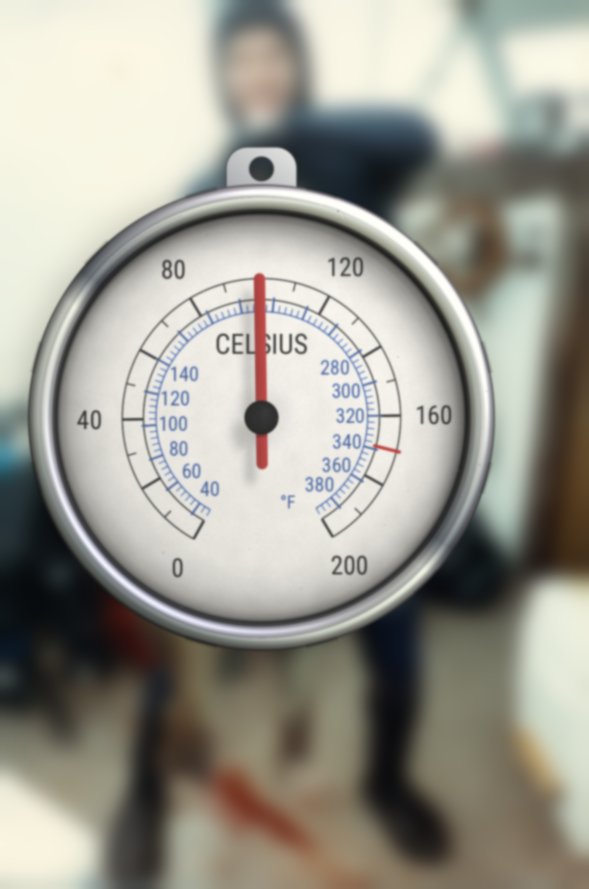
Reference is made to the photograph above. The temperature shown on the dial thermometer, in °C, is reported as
100 °C
